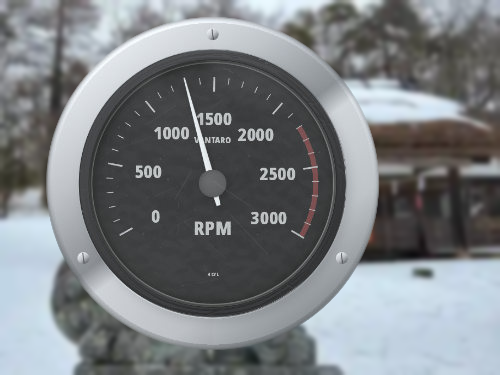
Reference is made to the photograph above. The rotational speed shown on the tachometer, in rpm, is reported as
1300 rpm
